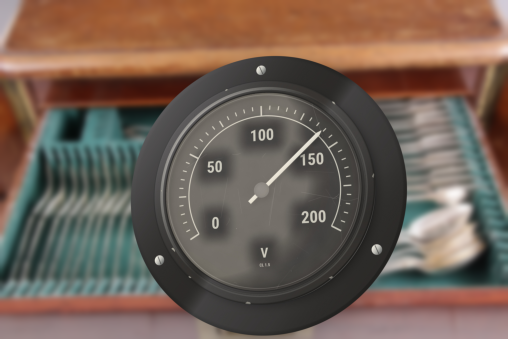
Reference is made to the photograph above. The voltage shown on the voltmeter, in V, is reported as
140 V
